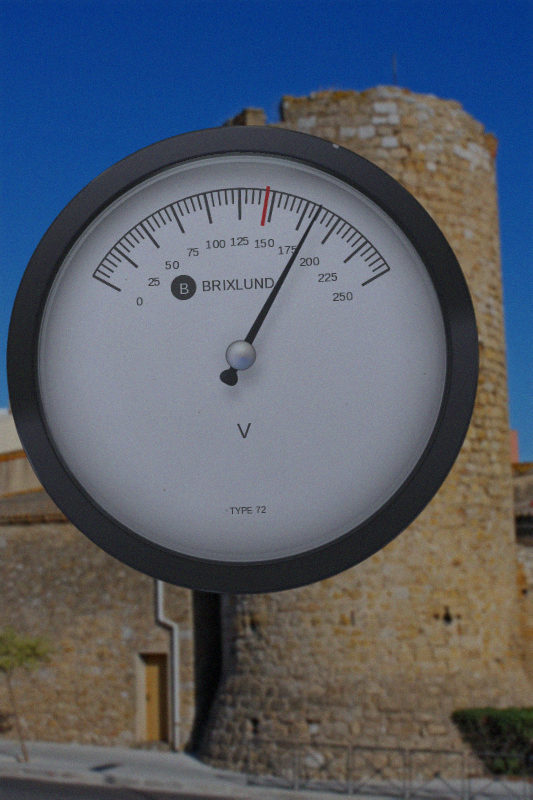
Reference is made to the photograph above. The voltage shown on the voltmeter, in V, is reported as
185 V
